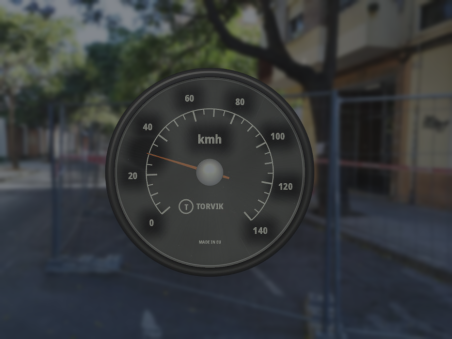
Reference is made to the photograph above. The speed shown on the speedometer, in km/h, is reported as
30 km/h
